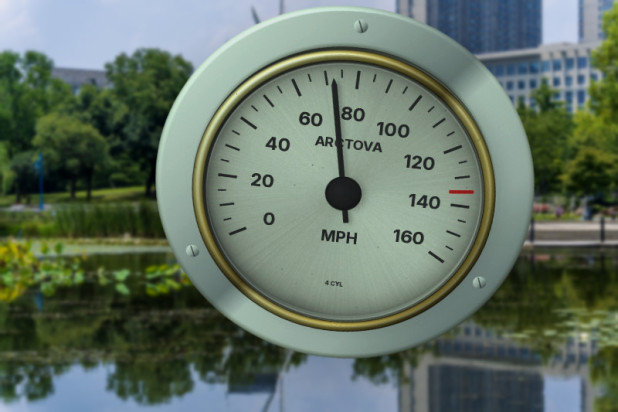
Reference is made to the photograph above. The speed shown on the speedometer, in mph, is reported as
72.5 mph
